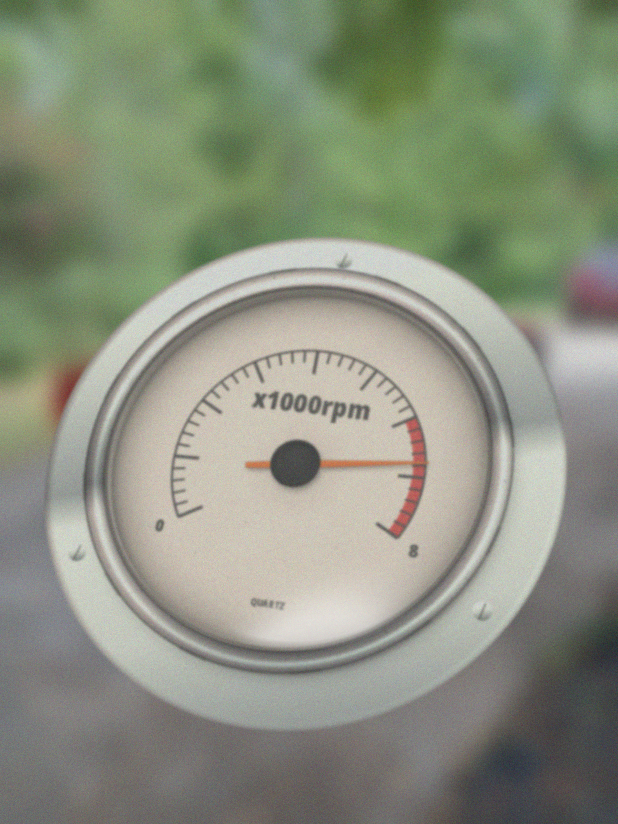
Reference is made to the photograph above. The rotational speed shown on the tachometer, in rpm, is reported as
6800 rpm
